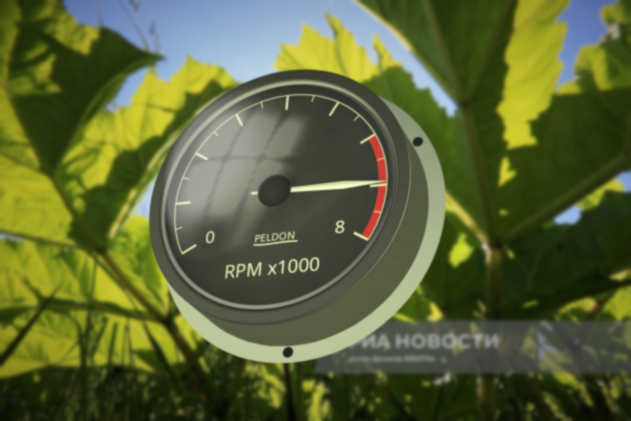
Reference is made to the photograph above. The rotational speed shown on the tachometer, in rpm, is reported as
7000 rpm
